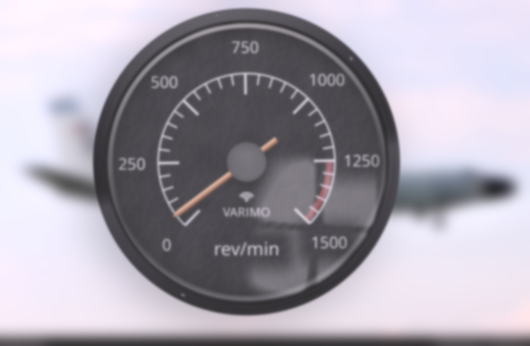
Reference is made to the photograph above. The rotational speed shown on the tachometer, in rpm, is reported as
50 rpm
